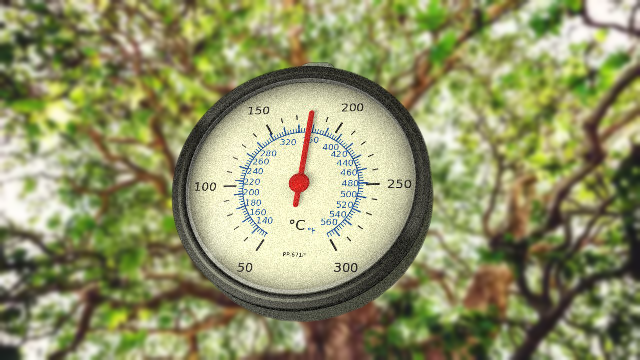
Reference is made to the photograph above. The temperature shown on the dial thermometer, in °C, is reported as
180 °C
